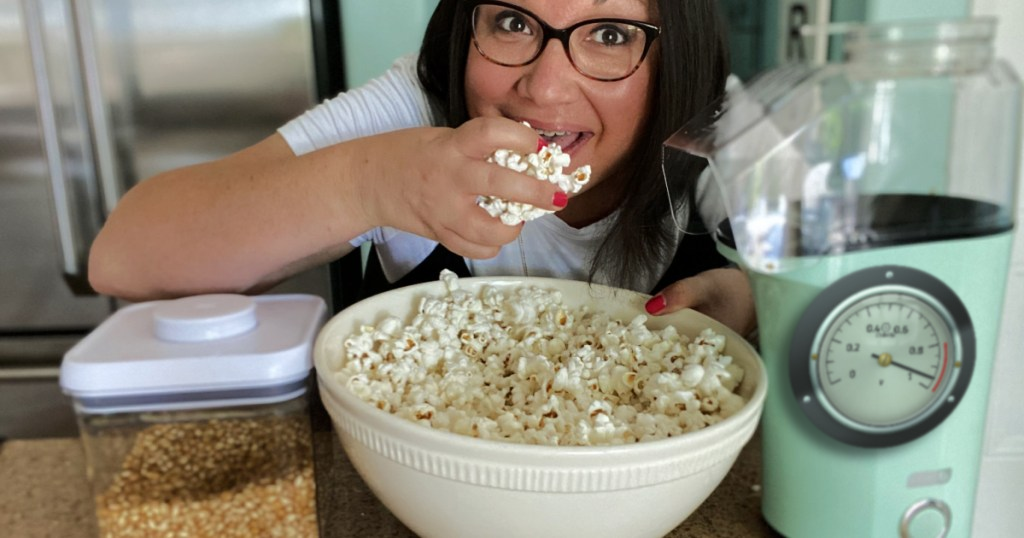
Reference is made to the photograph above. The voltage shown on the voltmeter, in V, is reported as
0.95 V
